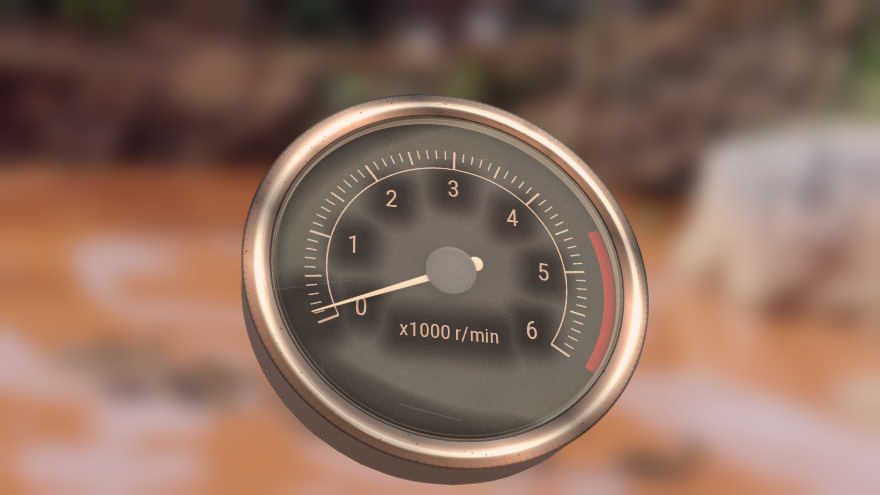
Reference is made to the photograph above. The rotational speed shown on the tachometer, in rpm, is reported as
100 rpm
